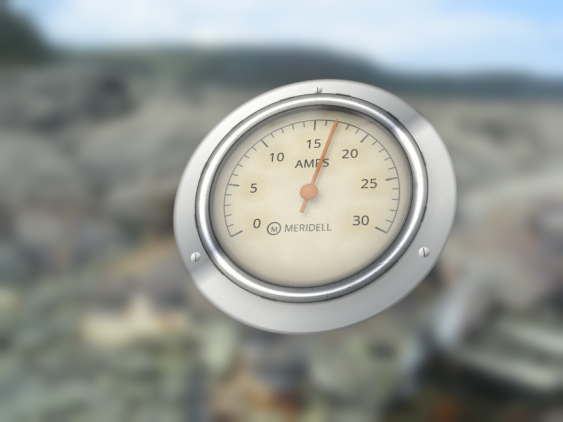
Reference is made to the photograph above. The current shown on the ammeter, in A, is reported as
17 A
